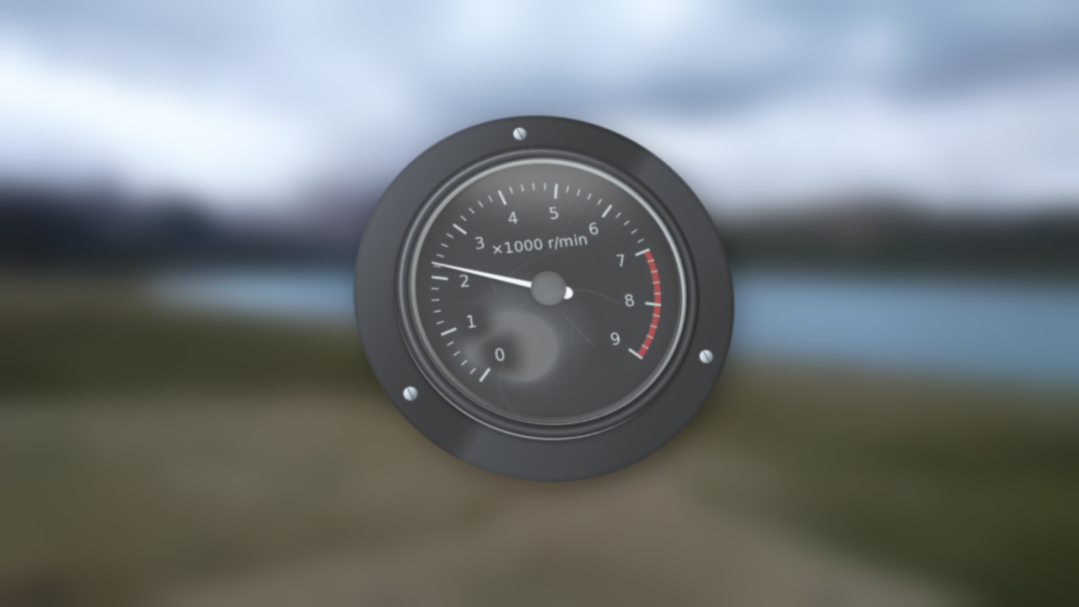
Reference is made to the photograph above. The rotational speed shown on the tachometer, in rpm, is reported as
2200 rpm
